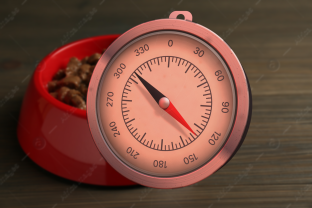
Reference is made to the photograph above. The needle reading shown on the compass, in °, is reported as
130 °
